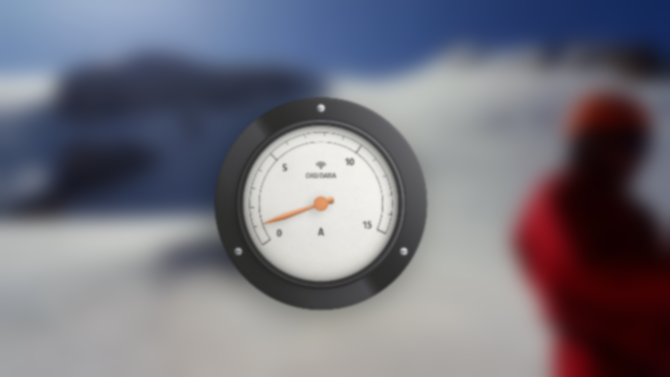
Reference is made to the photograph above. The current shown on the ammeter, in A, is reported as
1 A
